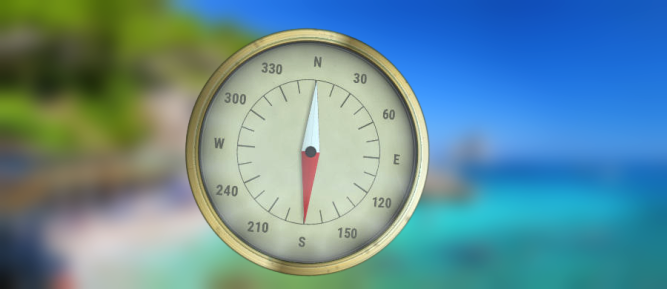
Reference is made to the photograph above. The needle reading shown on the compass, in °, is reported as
180 °
